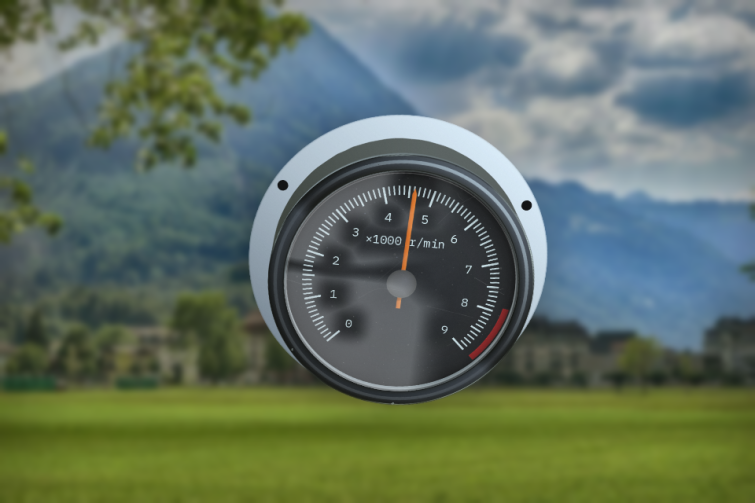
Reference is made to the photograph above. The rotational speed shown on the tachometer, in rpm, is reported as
4600 rpm
